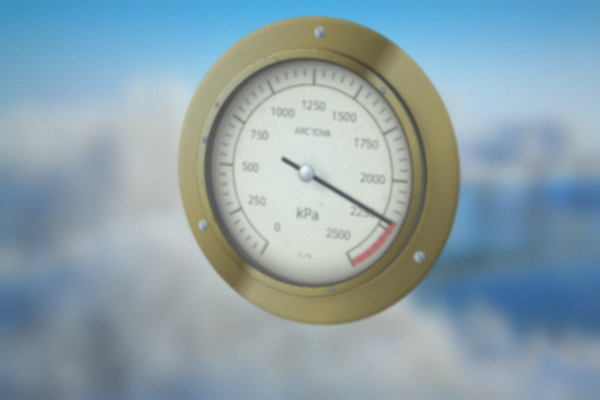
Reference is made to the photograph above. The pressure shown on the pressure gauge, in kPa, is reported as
2200 kPa
